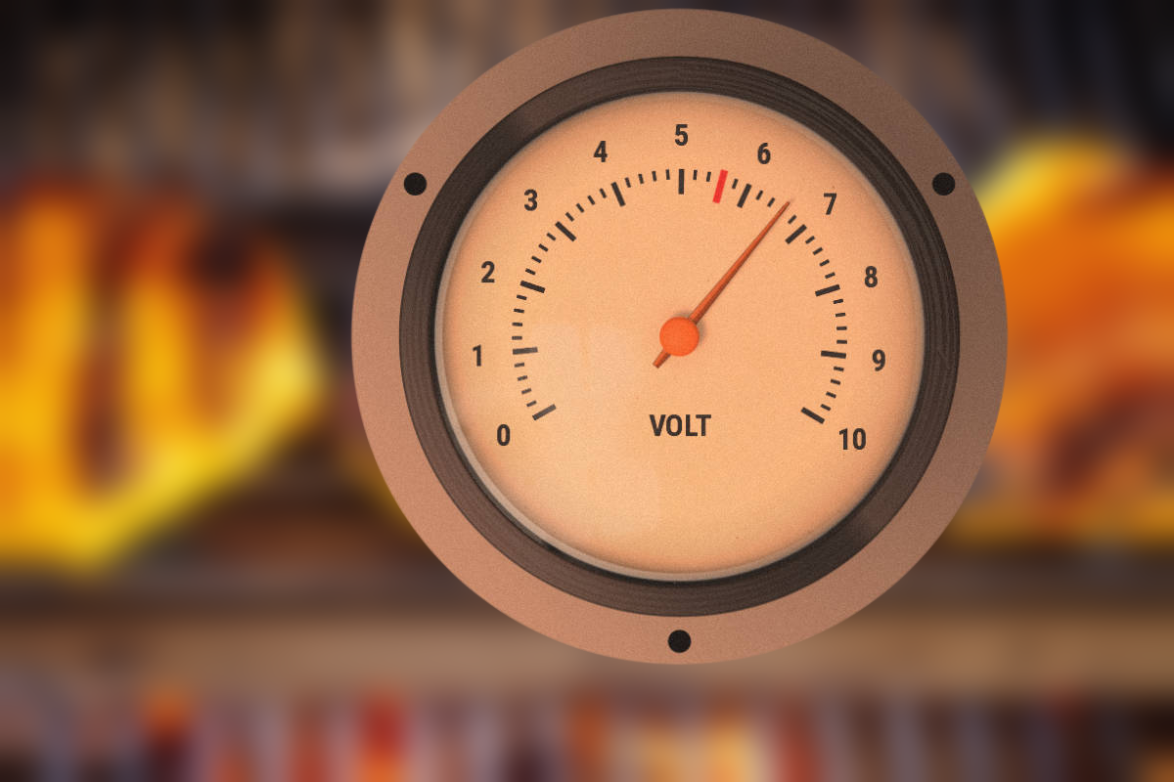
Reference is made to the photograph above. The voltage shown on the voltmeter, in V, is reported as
6.6 V
